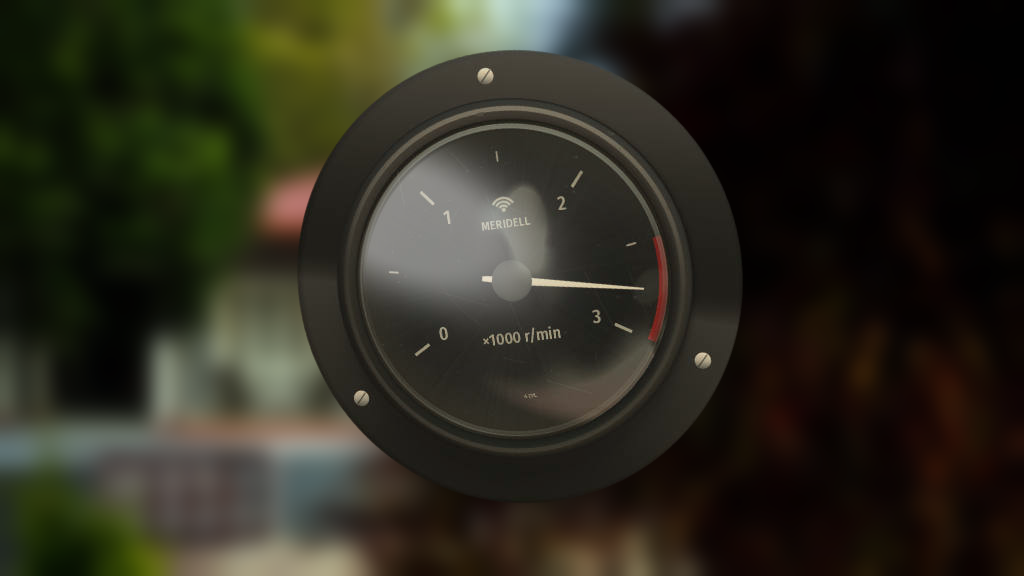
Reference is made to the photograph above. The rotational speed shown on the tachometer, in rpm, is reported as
2750 rpm
